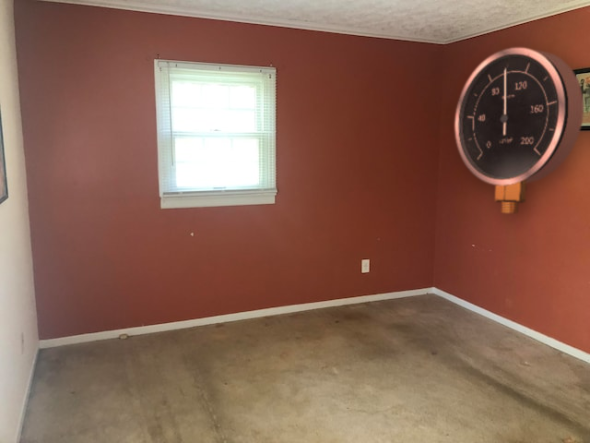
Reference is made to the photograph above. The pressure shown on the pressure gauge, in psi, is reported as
100 psi
